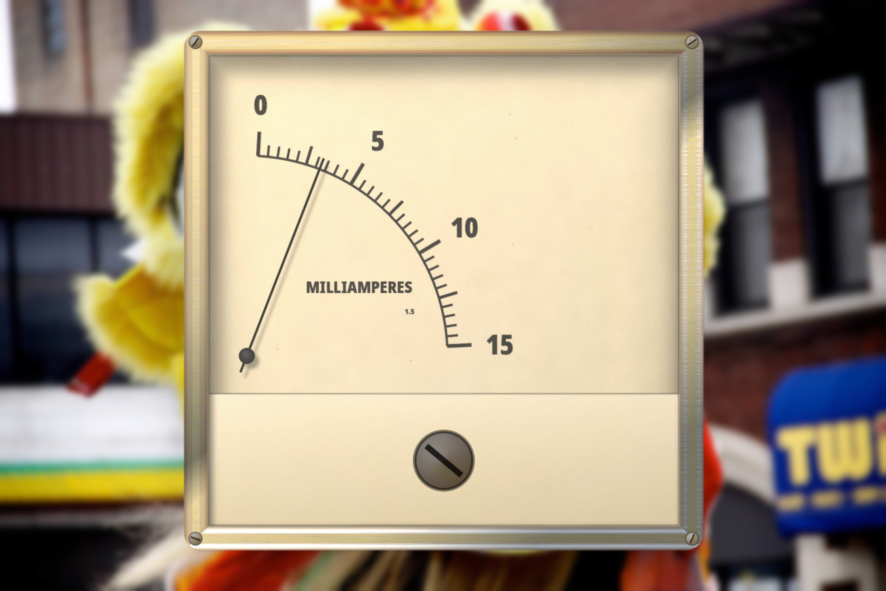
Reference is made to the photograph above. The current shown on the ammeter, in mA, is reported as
3.25 mA
